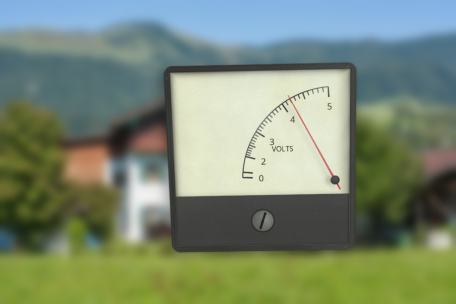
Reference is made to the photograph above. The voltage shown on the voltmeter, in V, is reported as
4.2 V
